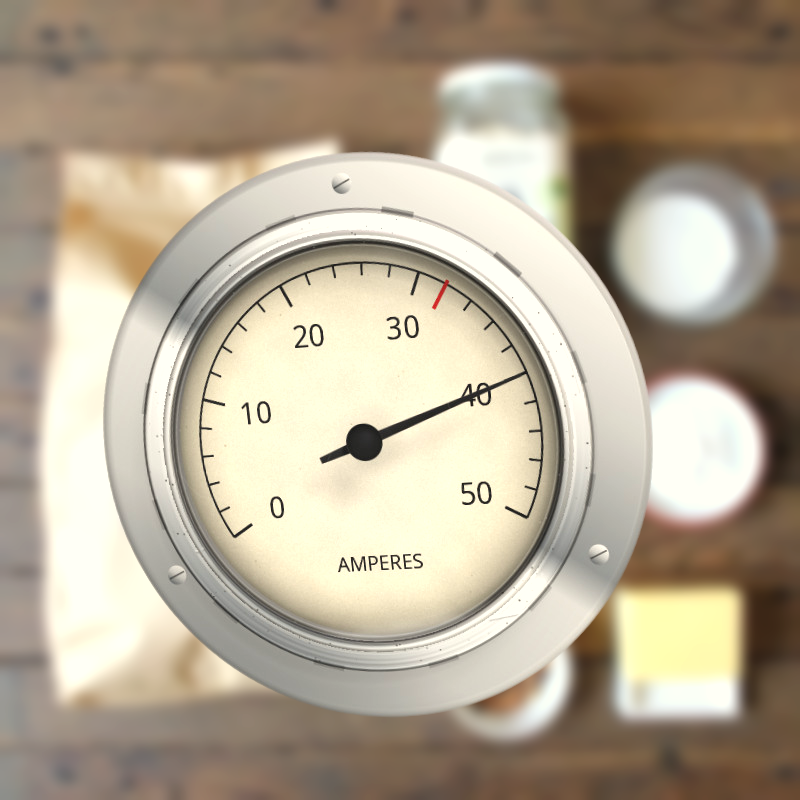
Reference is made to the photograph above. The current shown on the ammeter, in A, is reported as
40 A
